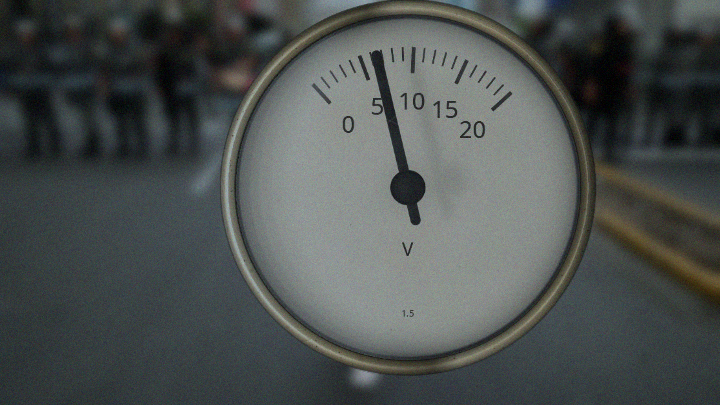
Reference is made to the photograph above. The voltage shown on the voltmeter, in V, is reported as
6.5 V
